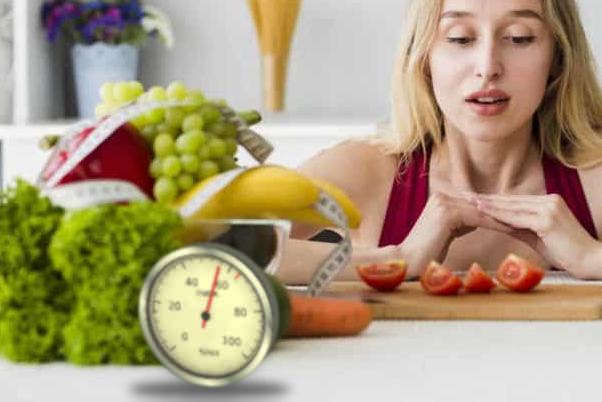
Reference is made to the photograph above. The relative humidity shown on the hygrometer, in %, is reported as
56 %
